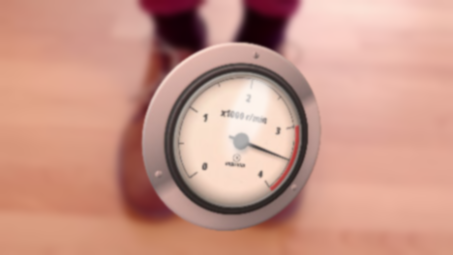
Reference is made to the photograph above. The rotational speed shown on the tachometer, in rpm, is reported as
3500 rpm
